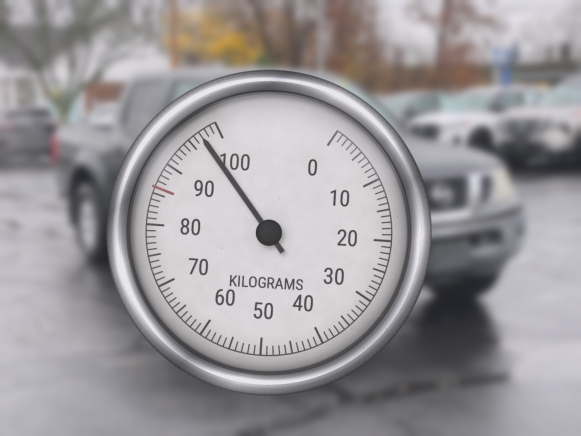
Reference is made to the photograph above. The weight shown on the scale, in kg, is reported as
97 kg
